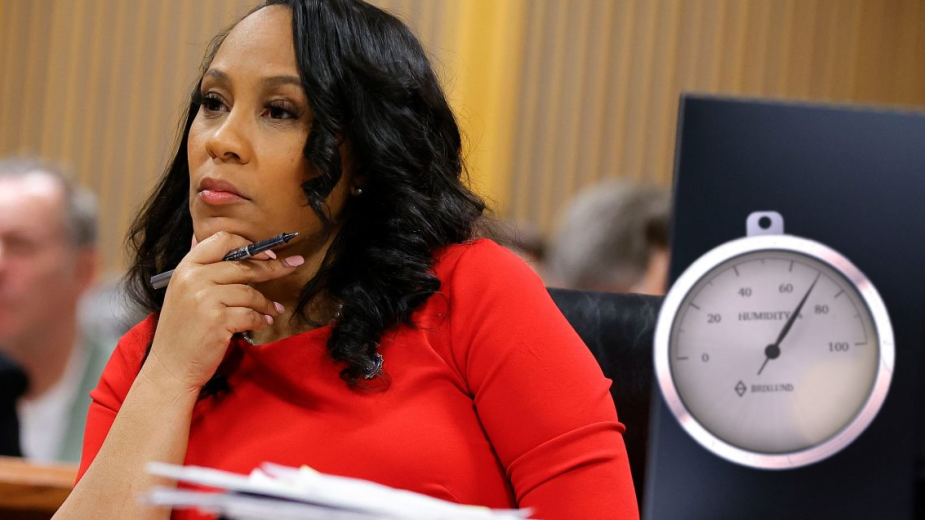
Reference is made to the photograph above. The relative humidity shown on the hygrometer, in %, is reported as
70 %
